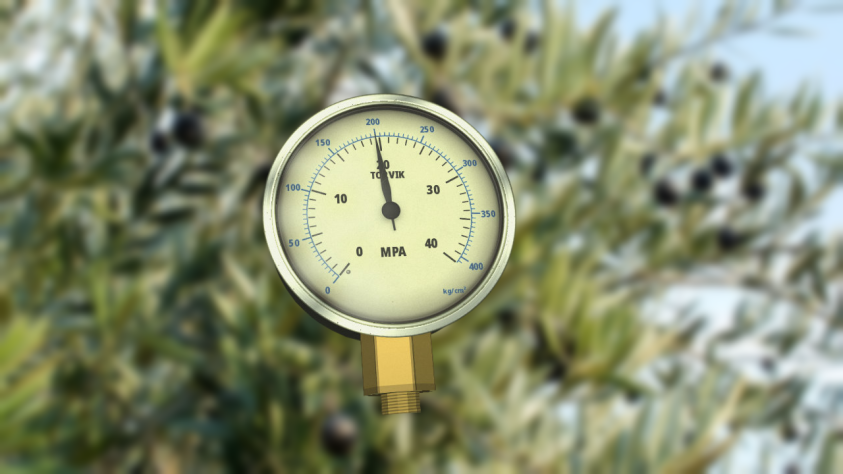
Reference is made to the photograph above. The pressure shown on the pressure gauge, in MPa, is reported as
19.5 MPa
